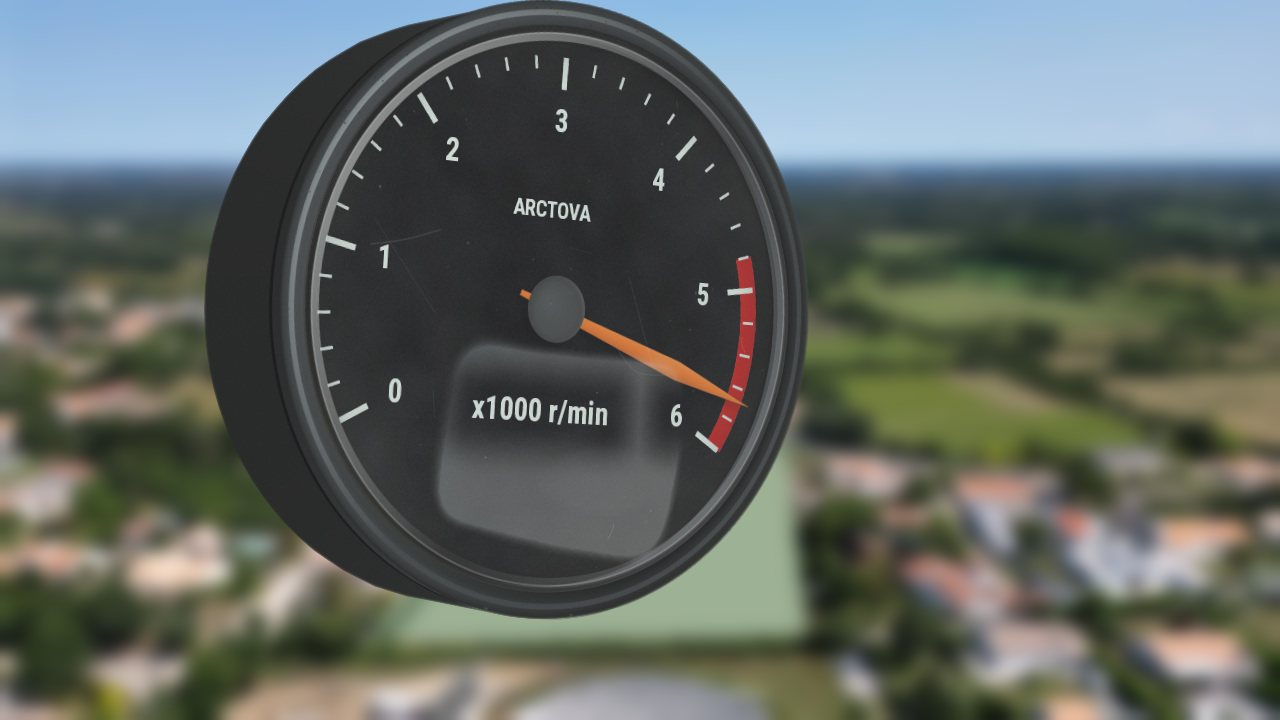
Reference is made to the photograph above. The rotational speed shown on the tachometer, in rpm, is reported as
5700 rpm
